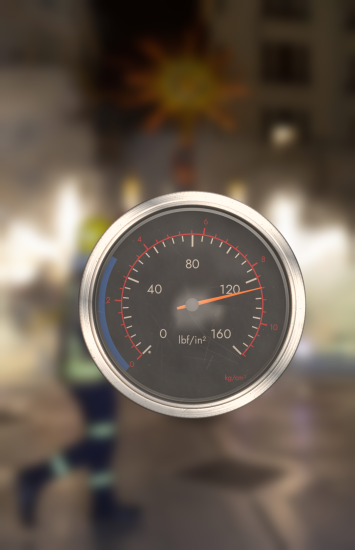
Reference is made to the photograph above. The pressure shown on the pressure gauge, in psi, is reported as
125 psi
